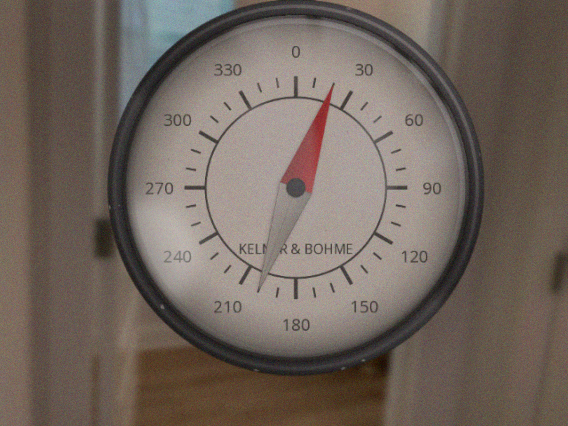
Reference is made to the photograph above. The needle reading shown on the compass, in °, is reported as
20 °
